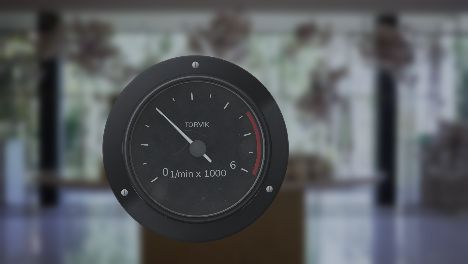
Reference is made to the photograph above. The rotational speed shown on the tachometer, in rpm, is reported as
2000 rpm
